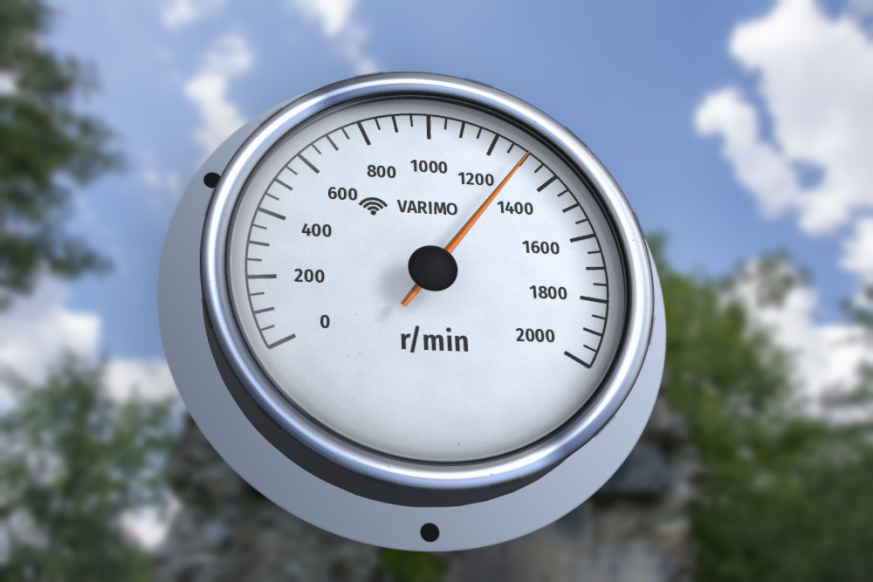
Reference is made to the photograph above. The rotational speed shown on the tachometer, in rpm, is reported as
1300 rpm
